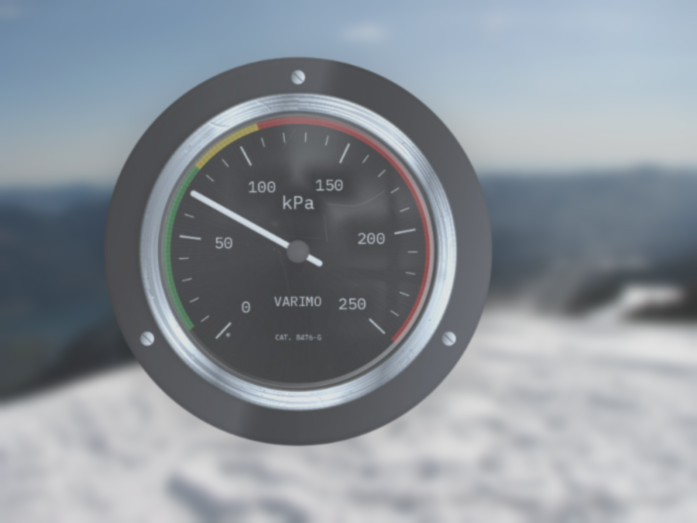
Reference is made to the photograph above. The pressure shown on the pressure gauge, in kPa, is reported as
70 kPa
